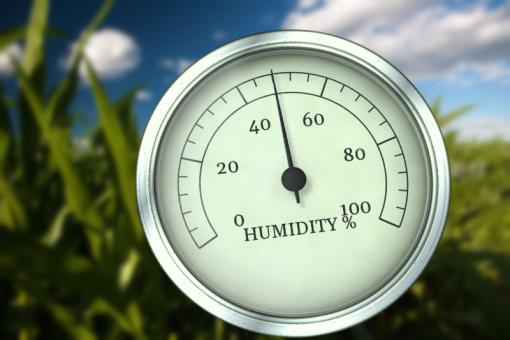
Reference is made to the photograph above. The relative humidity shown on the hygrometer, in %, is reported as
48 %
